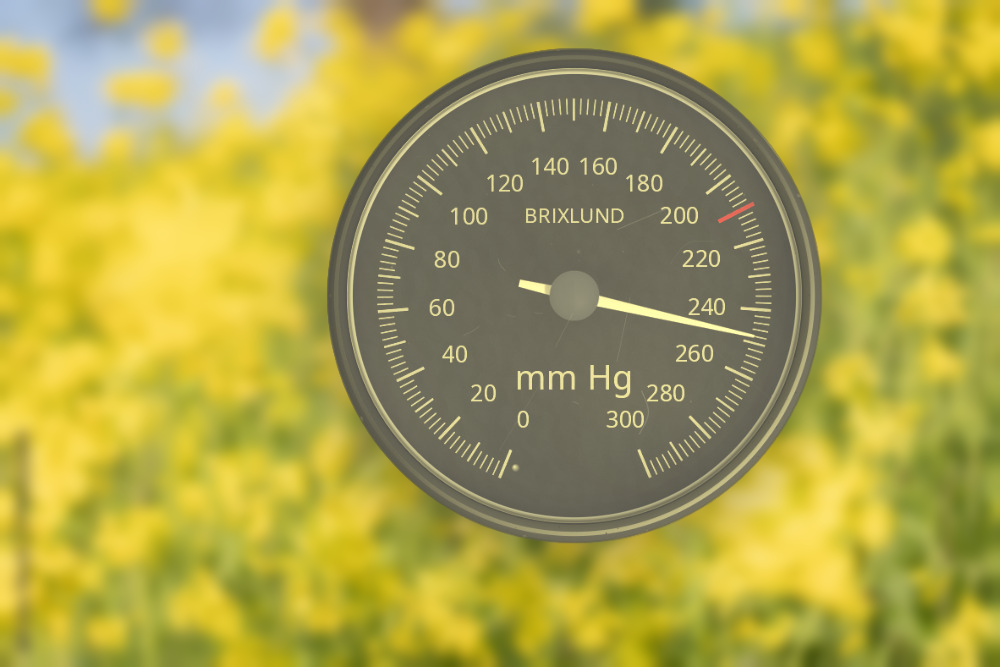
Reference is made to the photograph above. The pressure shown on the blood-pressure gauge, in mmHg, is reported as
248 mmHg
